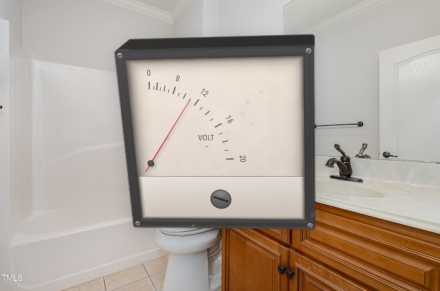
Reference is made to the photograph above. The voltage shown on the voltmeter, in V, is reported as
11 V
